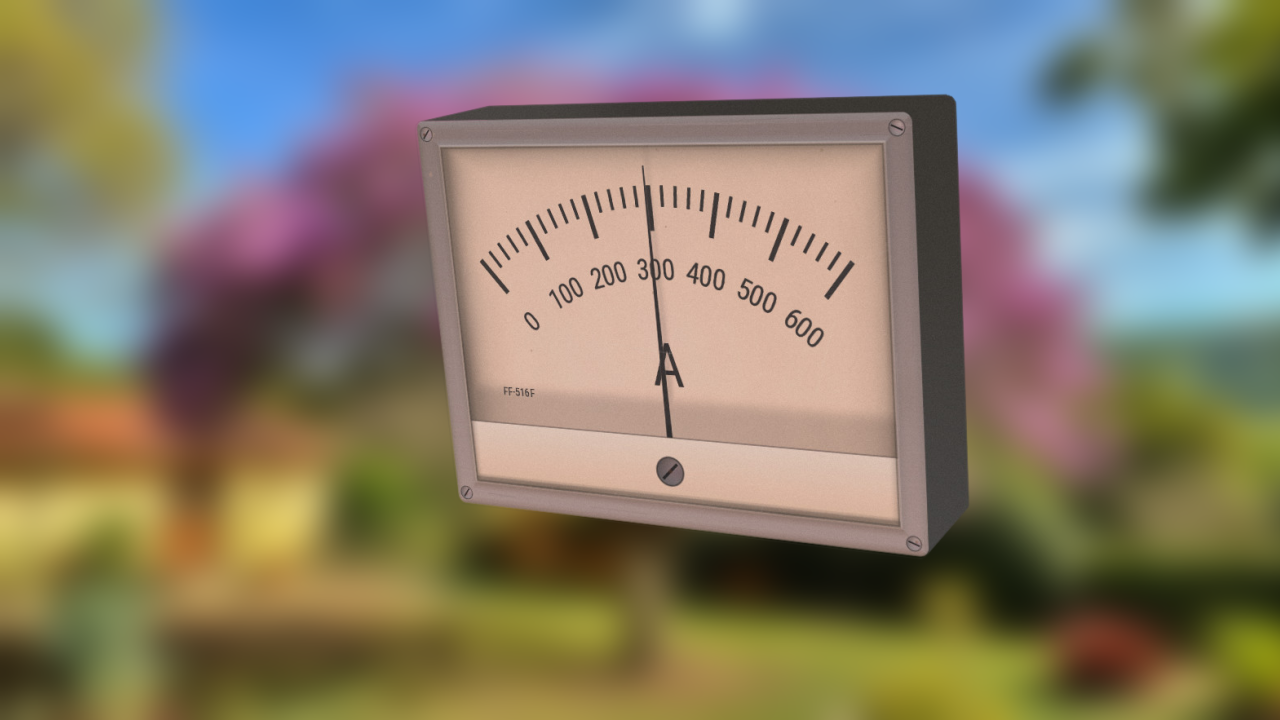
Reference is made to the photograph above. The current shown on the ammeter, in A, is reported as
300 A
